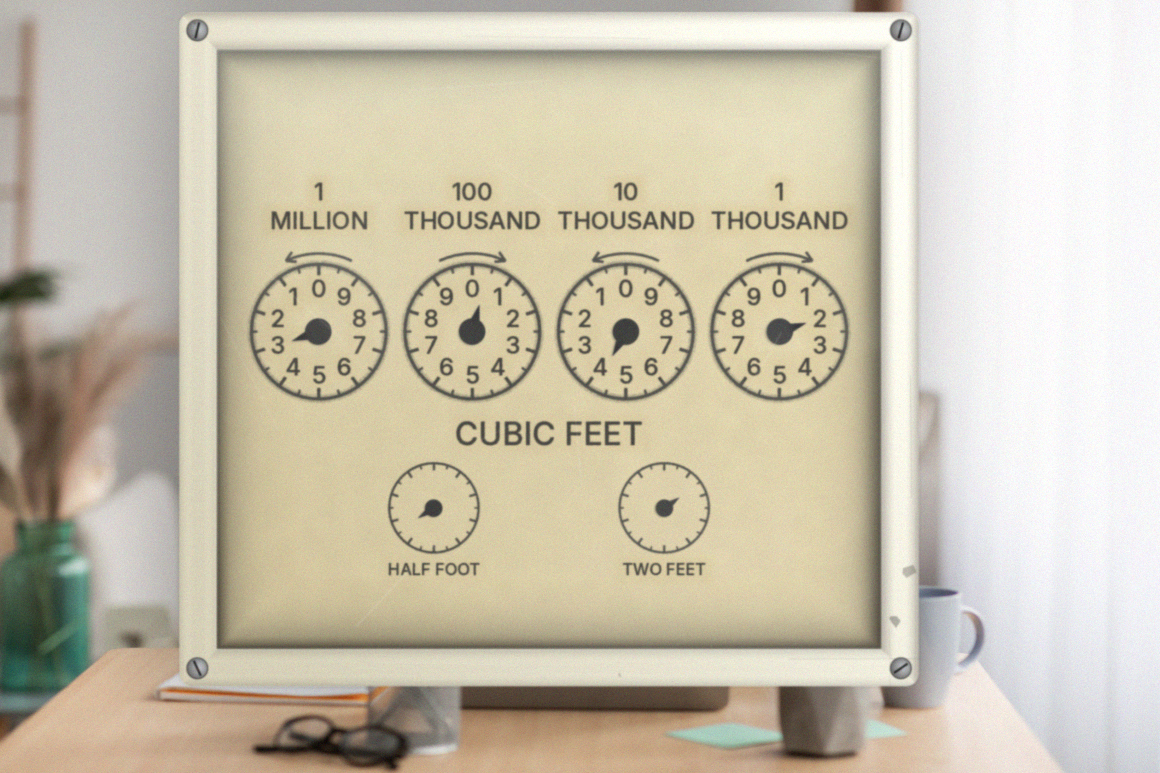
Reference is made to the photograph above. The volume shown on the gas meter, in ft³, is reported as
304200 ft³
